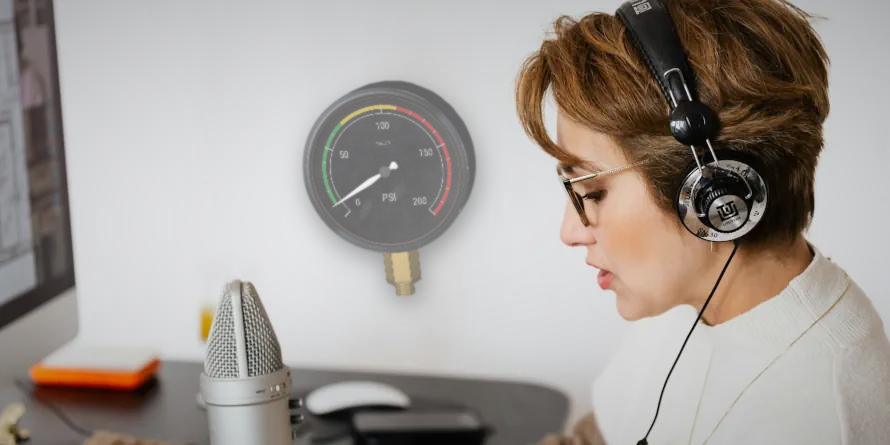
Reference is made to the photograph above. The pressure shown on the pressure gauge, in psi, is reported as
10 psi
